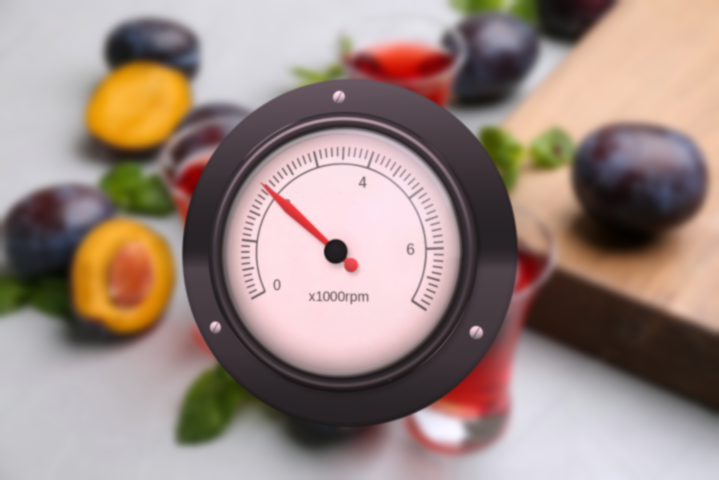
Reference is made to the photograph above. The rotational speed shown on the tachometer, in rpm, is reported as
2000 rpm
